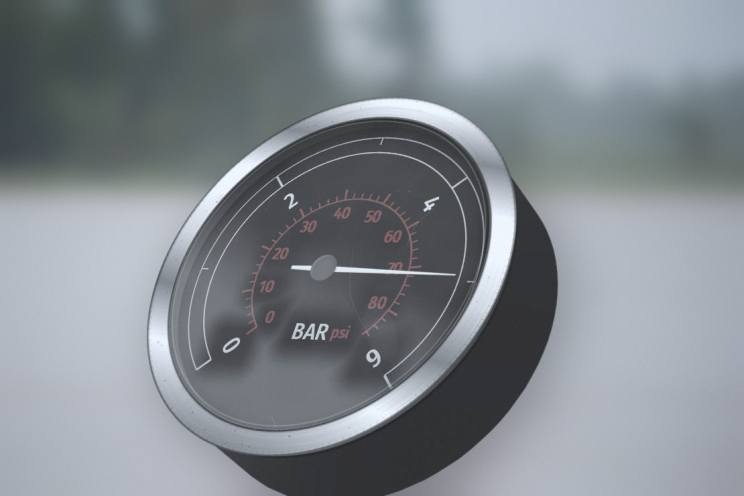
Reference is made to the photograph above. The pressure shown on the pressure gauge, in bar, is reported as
5 bar
